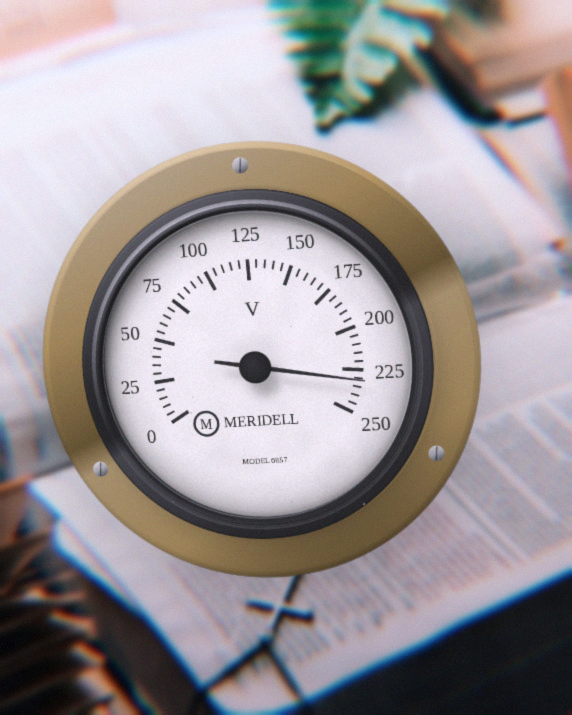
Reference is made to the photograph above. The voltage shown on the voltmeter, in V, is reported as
230 V
